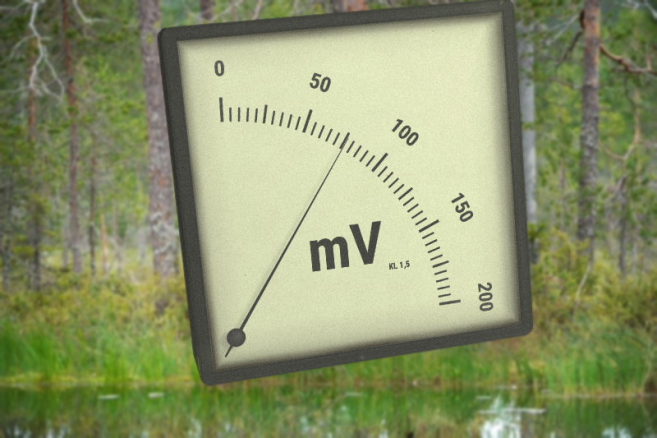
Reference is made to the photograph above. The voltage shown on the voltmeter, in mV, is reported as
75 mV
